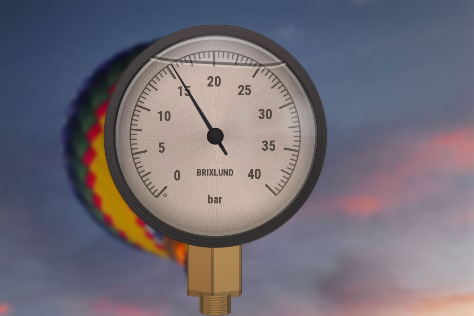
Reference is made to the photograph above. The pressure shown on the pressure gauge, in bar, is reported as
15.5 bar
